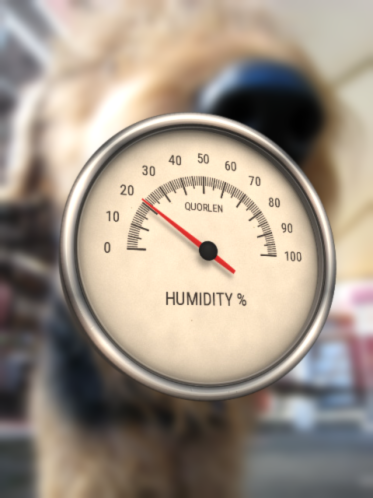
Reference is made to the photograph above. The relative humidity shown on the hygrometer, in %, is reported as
20 %
